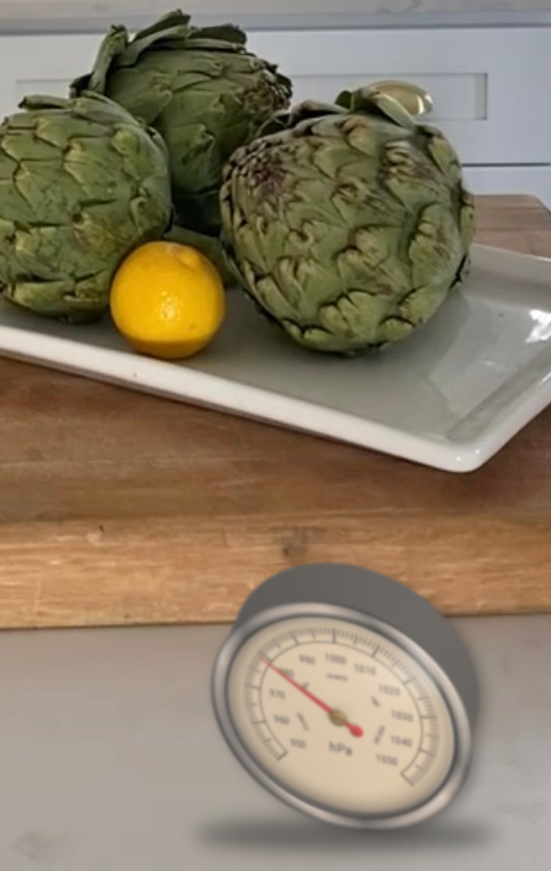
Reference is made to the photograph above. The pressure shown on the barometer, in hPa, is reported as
980 hPa
